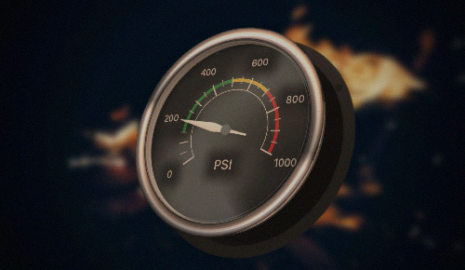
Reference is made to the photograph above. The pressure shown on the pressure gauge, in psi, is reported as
200 psi
